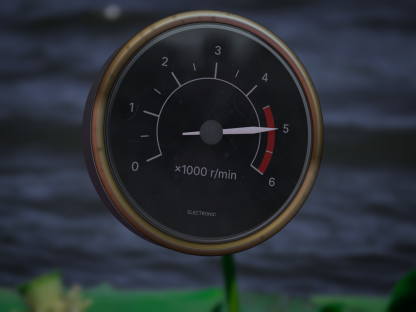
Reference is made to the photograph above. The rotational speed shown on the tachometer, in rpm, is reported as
5000 rpm
